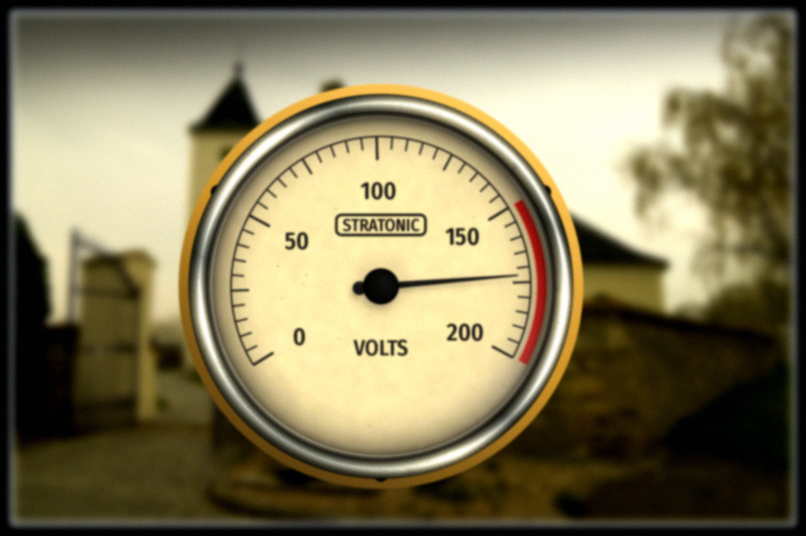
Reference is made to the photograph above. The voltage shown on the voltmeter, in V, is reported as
172.5 V
